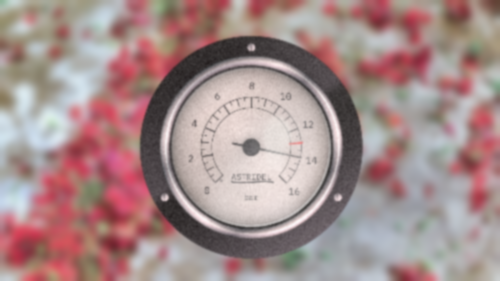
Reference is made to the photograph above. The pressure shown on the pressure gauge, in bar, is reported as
14 bar
